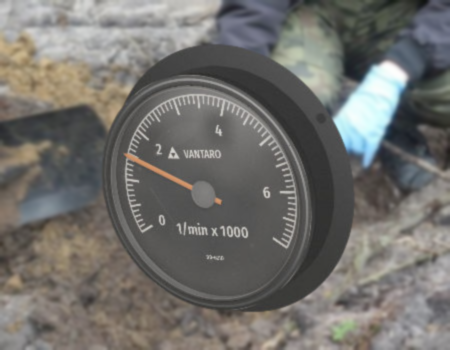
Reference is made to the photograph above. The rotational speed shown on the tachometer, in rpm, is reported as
1500 rpm
